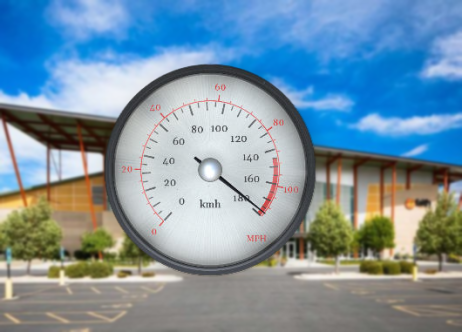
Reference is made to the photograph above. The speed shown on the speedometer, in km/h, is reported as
177.5 km/h
